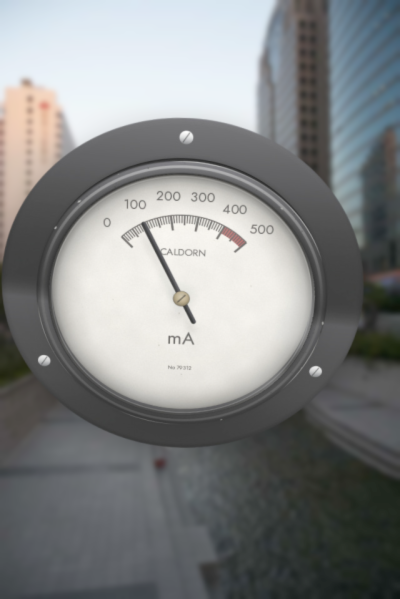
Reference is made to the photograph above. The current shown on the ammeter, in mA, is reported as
100 mA
